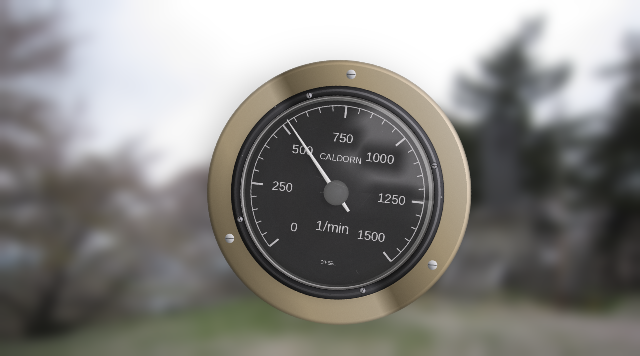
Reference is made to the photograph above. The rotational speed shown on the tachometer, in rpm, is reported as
525 rpm
